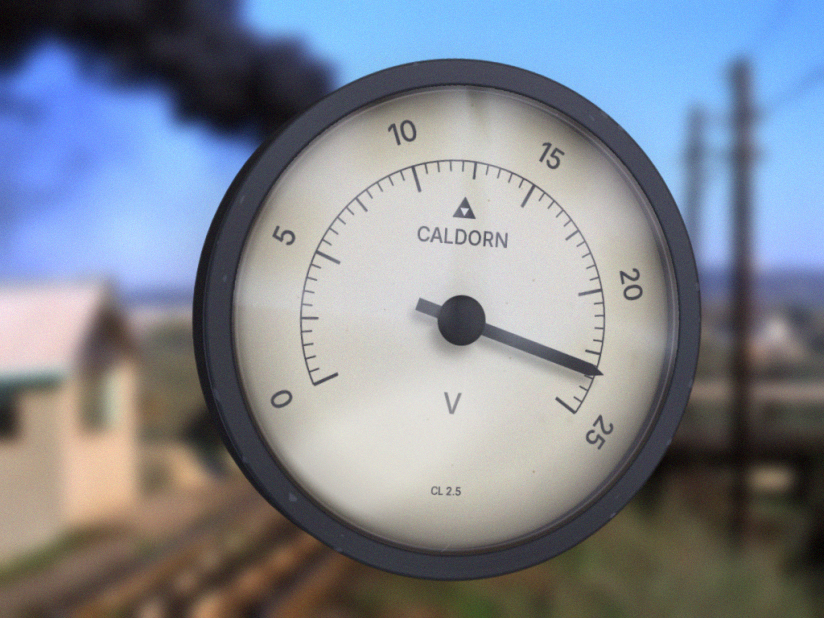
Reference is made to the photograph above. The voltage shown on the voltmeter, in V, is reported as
23.25 V
